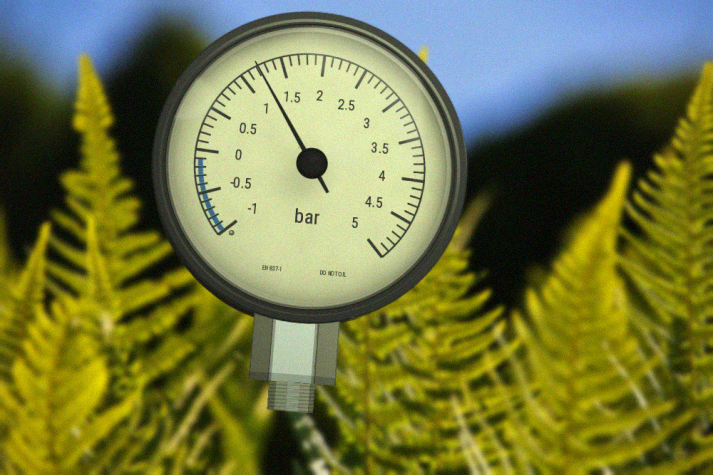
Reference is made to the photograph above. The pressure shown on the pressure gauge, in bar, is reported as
1.2 bar
